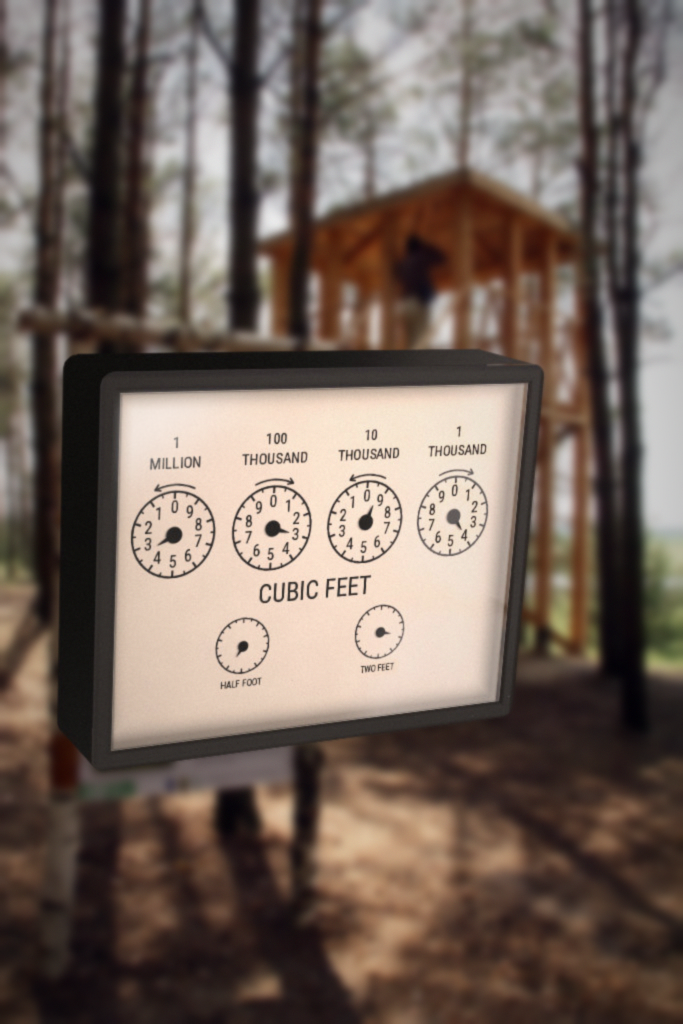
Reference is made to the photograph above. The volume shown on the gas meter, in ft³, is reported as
329400 ft³
